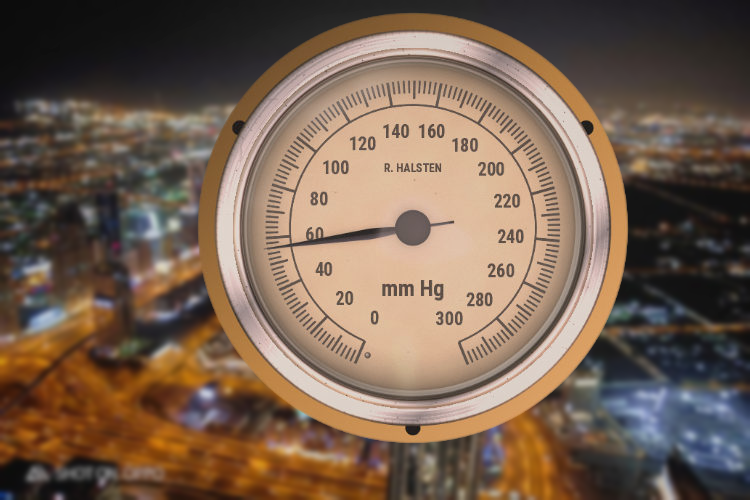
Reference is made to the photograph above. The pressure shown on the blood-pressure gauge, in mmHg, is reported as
56 mmHg
